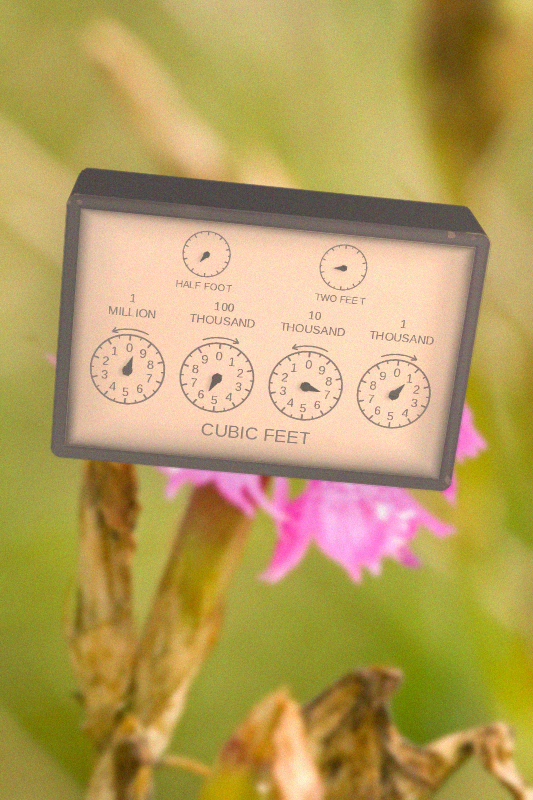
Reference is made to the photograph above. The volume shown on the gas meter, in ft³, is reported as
957100 ft³
